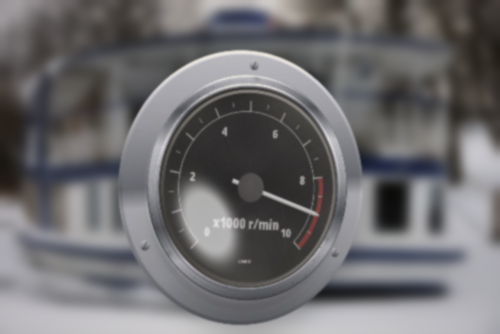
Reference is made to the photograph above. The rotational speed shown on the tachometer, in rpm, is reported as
9000 rpm
